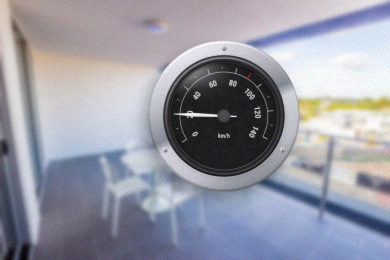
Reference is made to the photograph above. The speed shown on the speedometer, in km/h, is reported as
20 km/h
